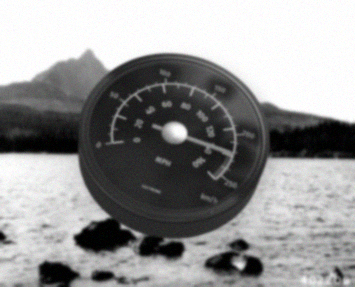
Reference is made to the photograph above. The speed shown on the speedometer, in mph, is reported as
140 mph
